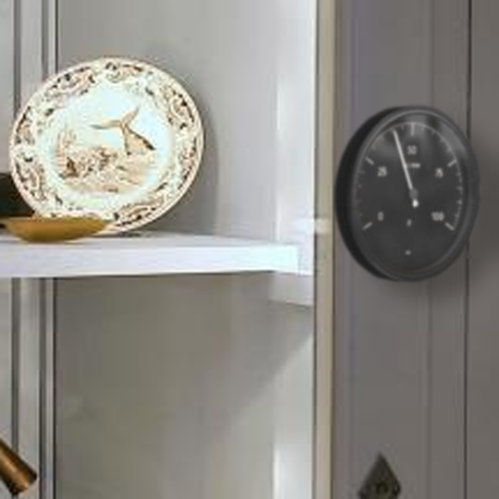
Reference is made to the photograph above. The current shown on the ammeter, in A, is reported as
40 A
